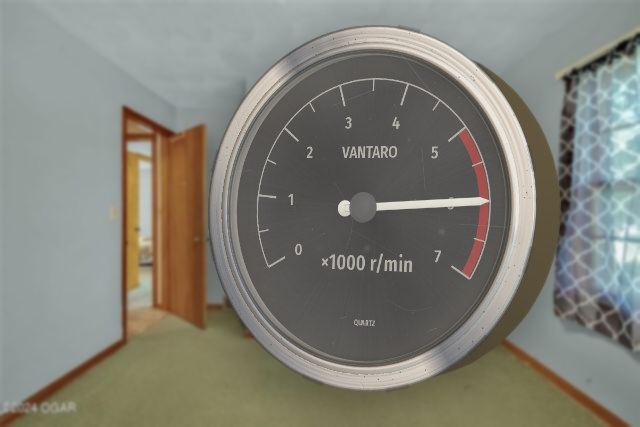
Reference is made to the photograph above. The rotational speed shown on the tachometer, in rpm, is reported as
6000 rpm
